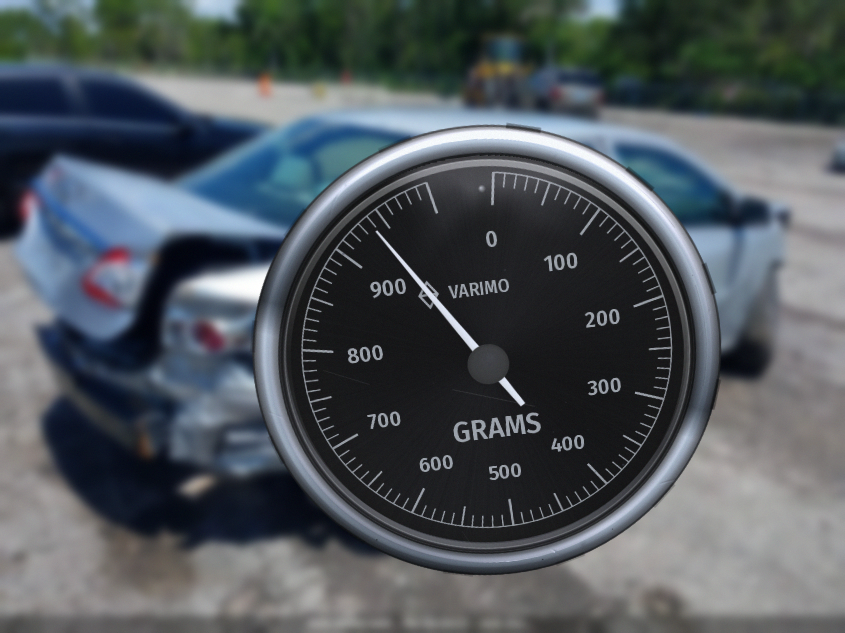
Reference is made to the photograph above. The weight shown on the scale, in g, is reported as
940 g
